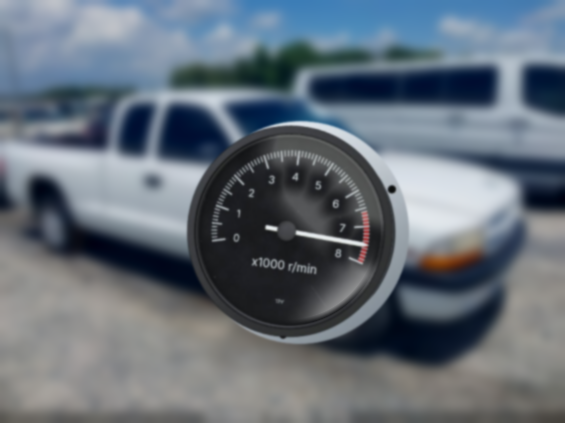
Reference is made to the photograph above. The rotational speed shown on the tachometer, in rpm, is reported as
7500 rpm
